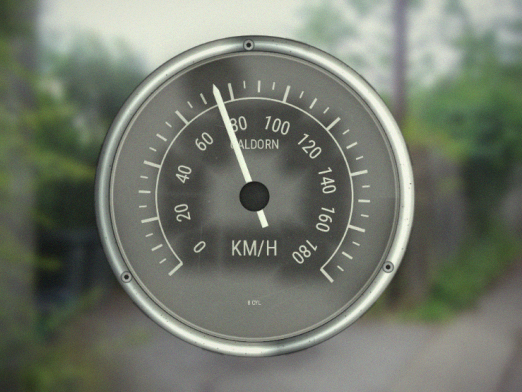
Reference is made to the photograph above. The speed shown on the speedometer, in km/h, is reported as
75 km/h
